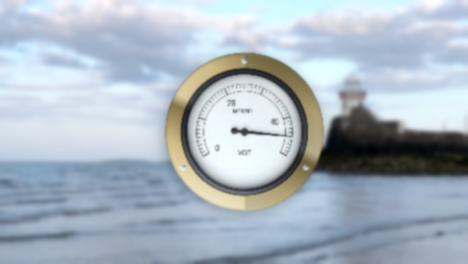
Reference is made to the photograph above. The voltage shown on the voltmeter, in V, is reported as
45 V
